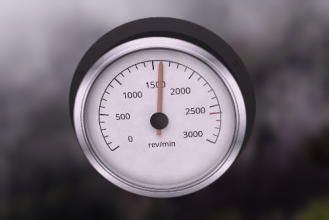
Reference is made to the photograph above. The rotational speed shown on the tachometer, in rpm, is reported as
1600 rpm
